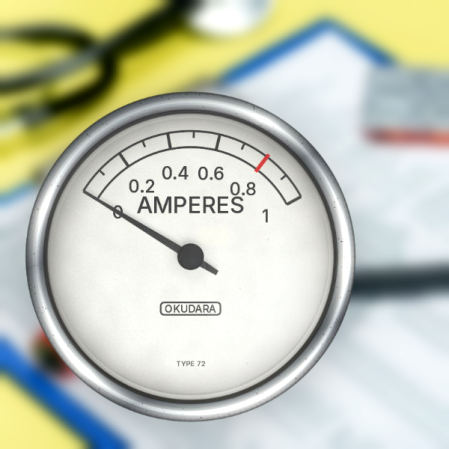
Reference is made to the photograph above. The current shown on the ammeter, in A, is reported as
0 A
